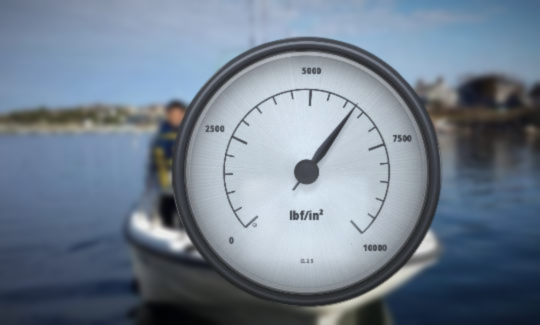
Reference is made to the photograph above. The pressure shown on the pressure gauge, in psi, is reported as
6250 psi
